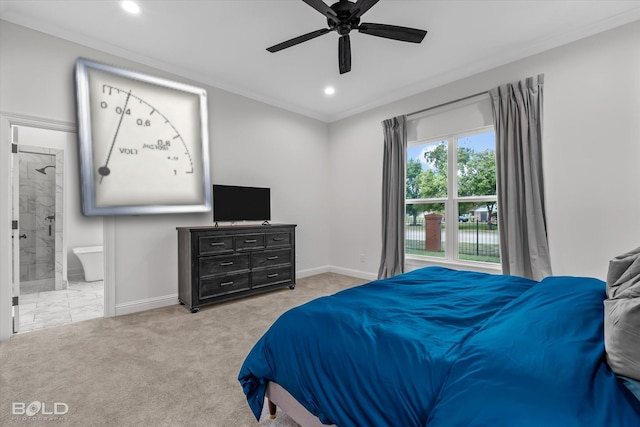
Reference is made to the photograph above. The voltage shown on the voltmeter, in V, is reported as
0.4 V
